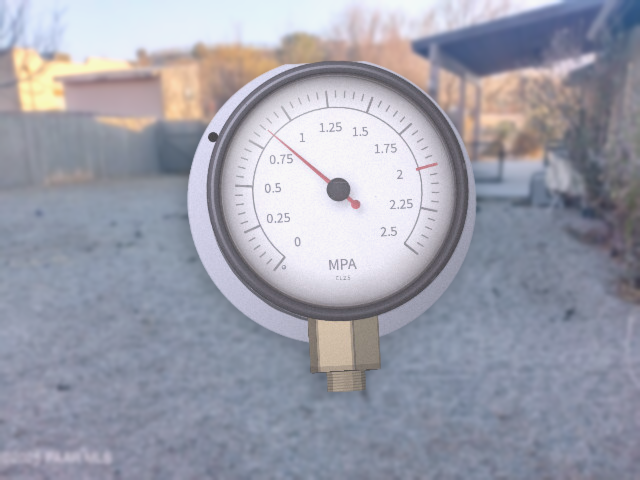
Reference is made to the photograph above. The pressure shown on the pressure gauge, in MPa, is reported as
0.85 MPa
